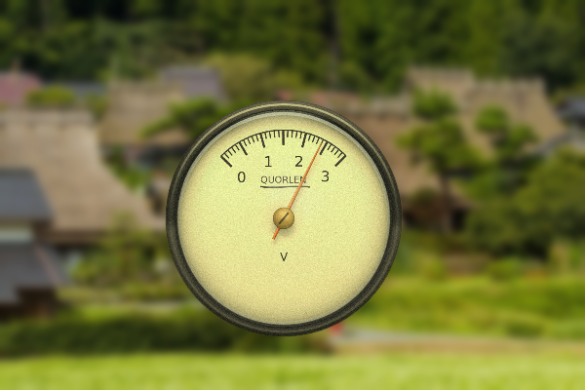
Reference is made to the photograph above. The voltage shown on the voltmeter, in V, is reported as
2.4 V
